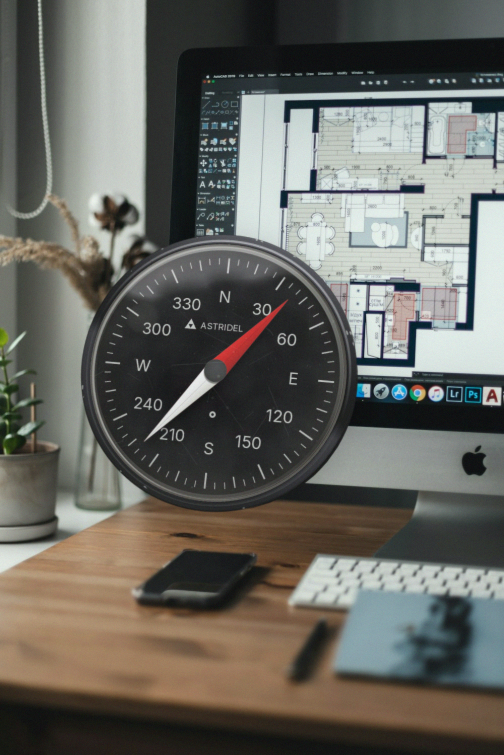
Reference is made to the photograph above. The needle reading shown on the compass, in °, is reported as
40 °
